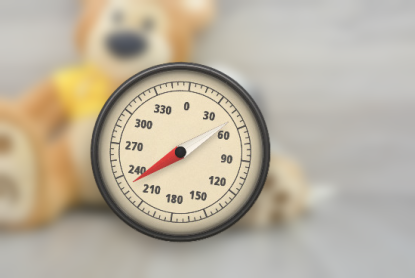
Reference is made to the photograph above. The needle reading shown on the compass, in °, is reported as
230 °
